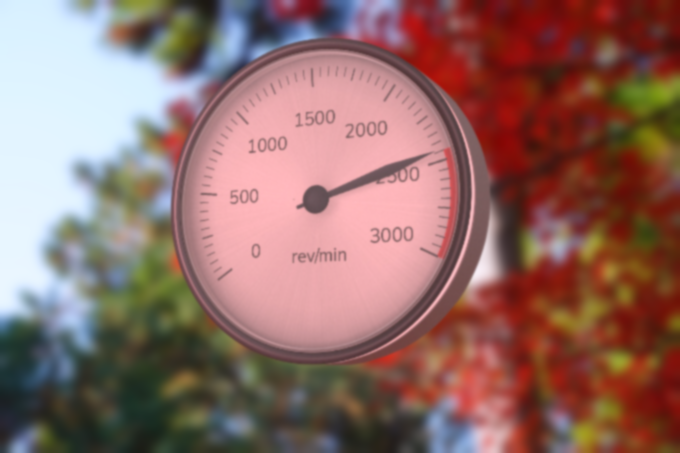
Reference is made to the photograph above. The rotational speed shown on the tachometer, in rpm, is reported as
2450 rpm
